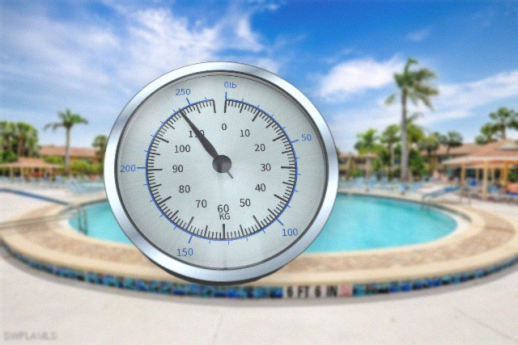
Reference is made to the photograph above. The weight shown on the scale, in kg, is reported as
110 kg
